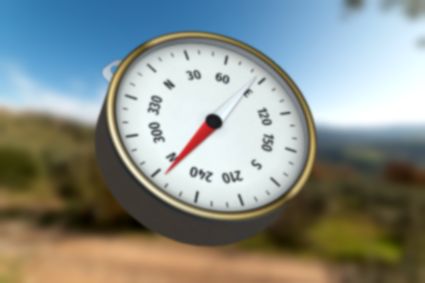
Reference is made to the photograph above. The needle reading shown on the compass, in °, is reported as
265 °
